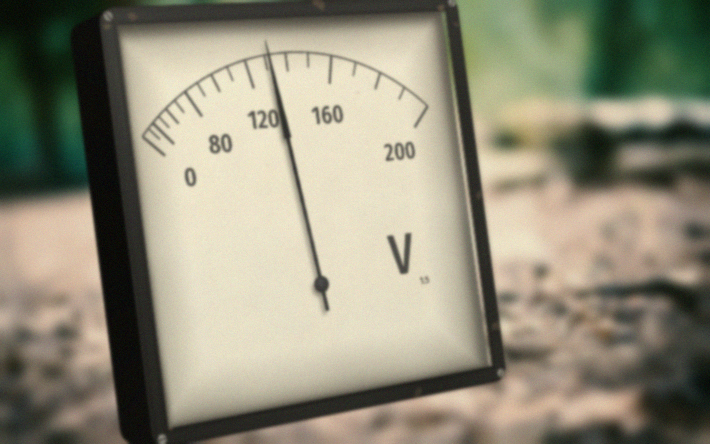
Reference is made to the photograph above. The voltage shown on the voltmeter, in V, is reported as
130 V
